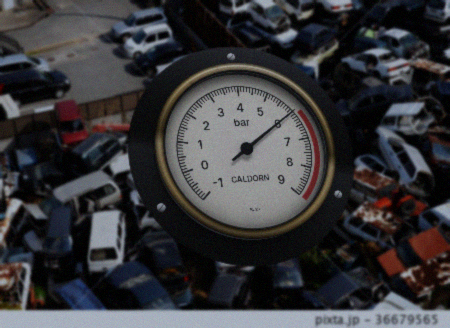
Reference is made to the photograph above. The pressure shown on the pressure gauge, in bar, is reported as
6 bar
